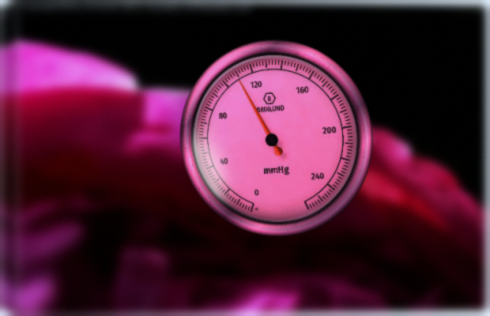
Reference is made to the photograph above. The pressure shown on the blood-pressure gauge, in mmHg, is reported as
110 mmHg
